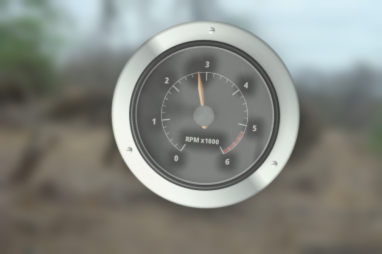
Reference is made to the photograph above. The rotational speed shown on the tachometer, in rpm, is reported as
2800 rpm
